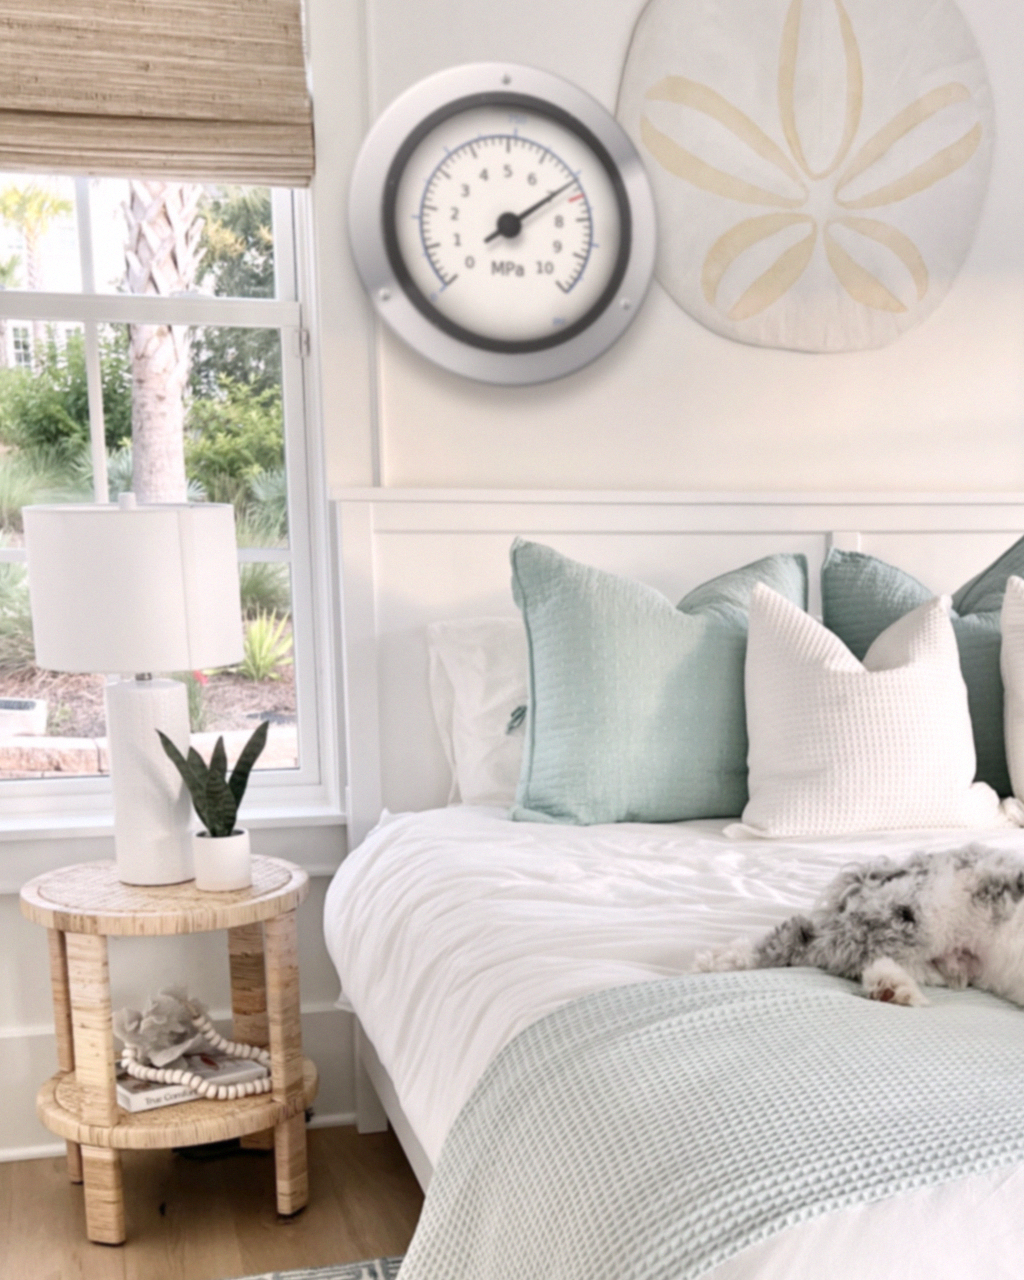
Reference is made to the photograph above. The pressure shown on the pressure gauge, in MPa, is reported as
7 MPa
